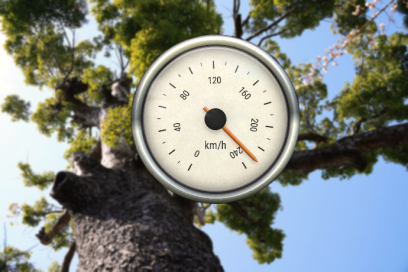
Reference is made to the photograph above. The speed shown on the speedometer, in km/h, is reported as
230 km/h
